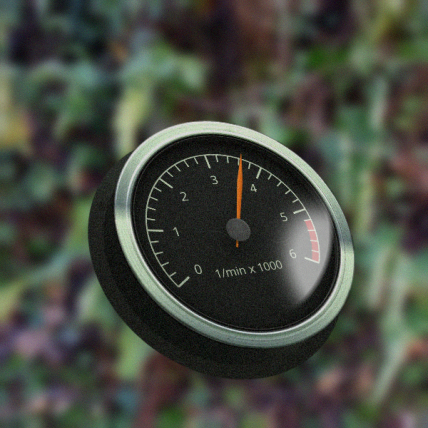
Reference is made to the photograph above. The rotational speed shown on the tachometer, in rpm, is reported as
3600 rpm
